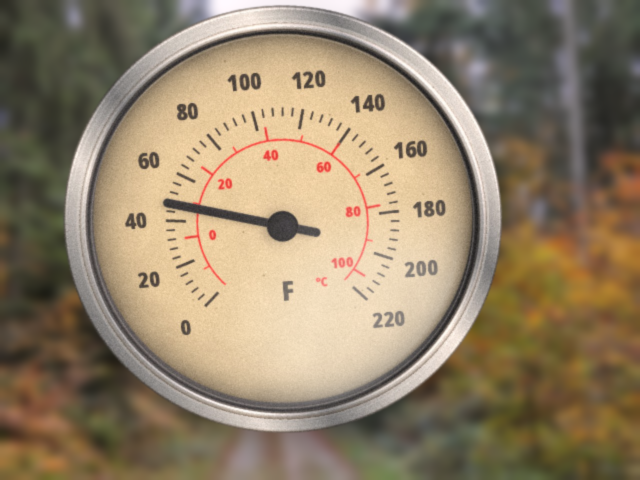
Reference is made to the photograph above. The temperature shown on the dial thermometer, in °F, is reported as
48 °F
